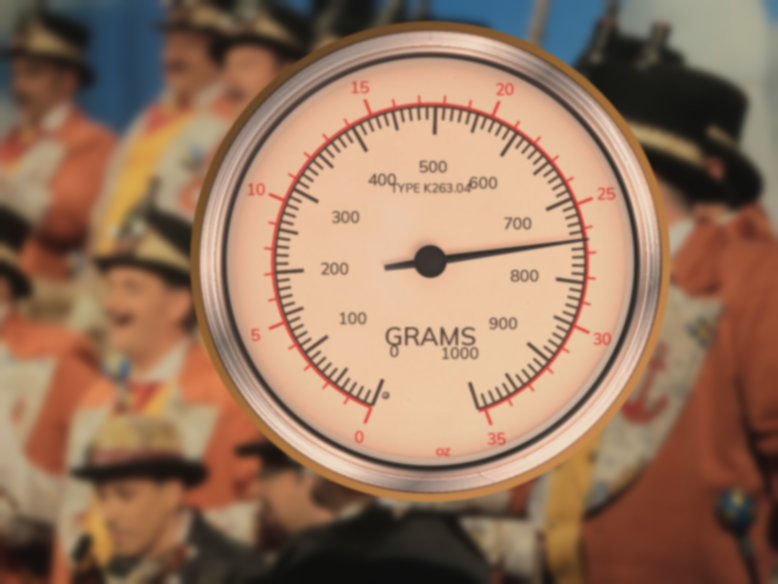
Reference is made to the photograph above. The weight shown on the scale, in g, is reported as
750 g
